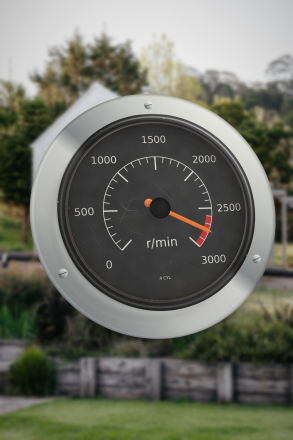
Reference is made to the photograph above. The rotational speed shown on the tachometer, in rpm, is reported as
2800 rpm
